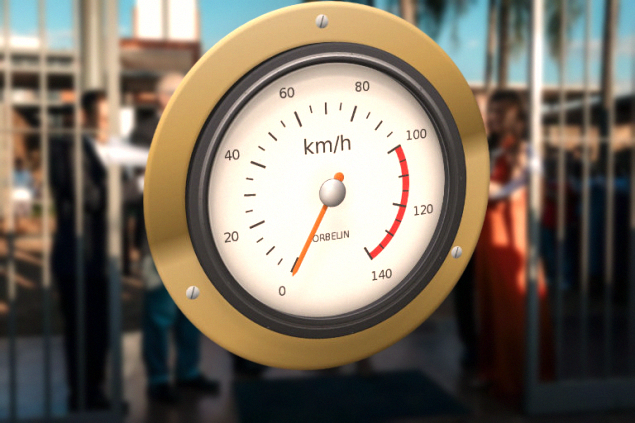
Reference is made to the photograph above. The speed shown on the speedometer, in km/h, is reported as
0 km/h
